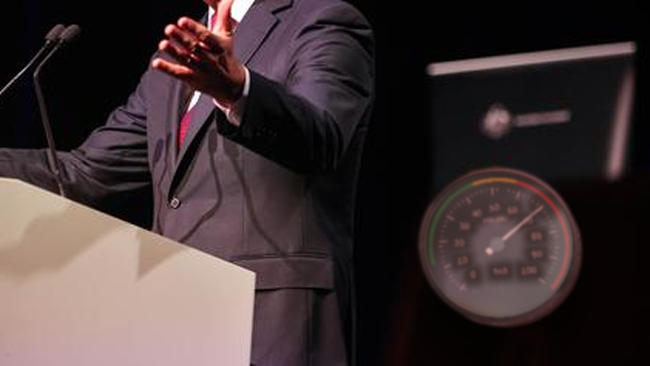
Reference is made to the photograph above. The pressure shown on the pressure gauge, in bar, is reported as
70 bar
